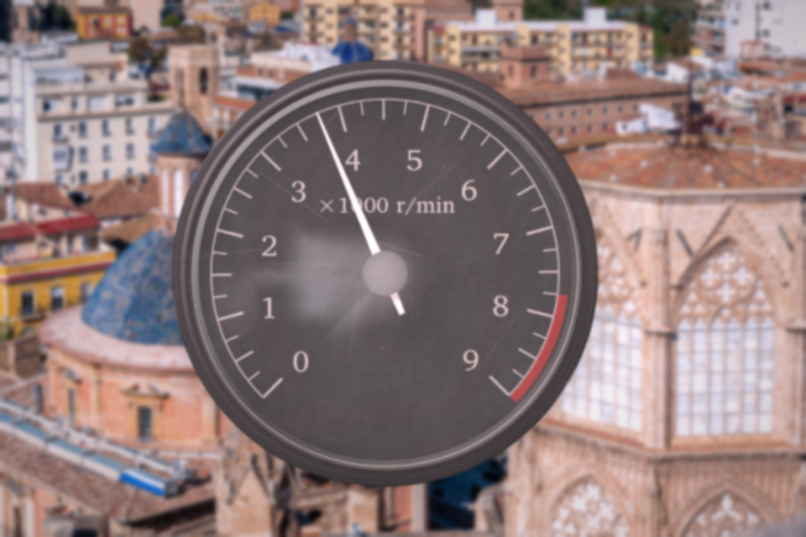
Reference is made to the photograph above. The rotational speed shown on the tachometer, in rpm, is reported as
3750 rpm
